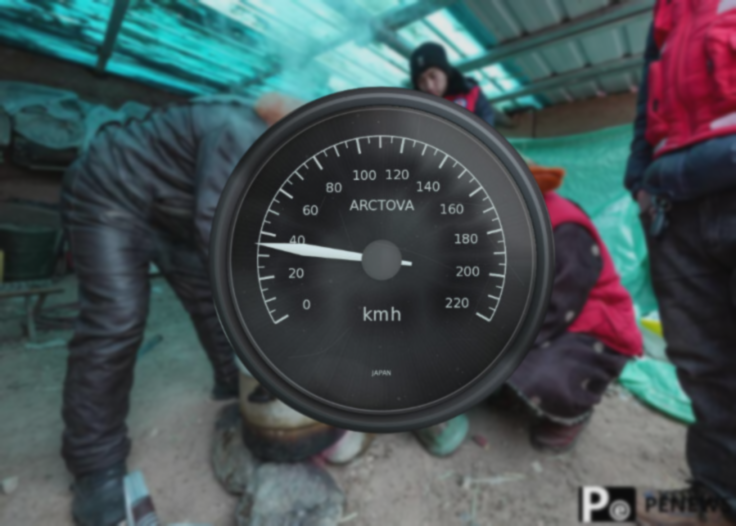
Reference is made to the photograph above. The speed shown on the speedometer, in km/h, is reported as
35 km/h
